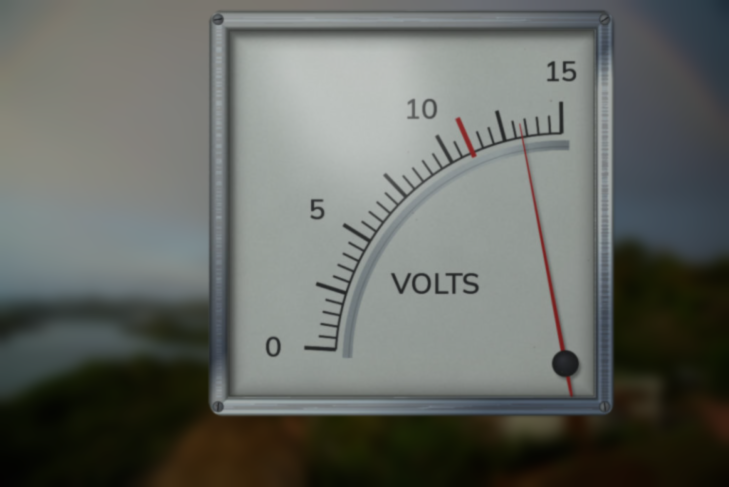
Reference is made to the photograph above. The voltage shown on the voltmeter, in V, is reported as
13.25 V
